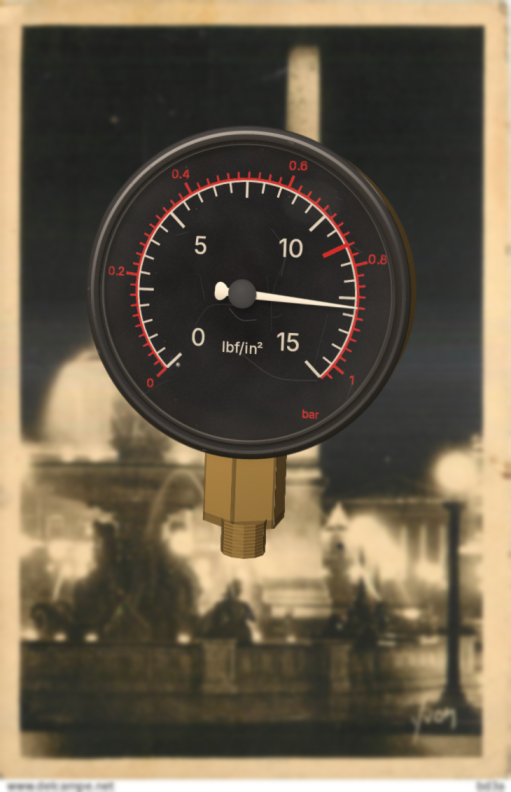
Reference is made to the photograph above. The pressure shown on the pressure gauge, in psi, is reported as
12.75 psi
